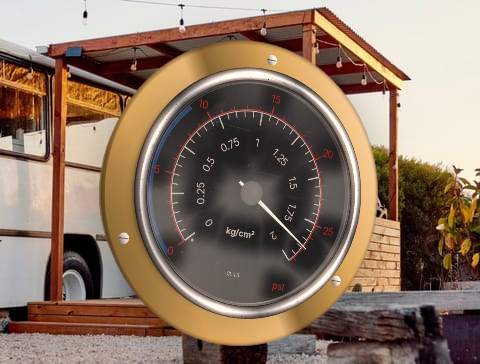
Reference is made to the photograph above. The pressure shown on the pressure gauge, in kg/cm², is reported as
1.9 kg/cm²
